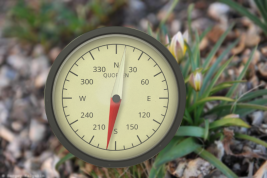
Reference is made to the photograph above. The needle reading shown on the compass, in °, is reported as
190 °
